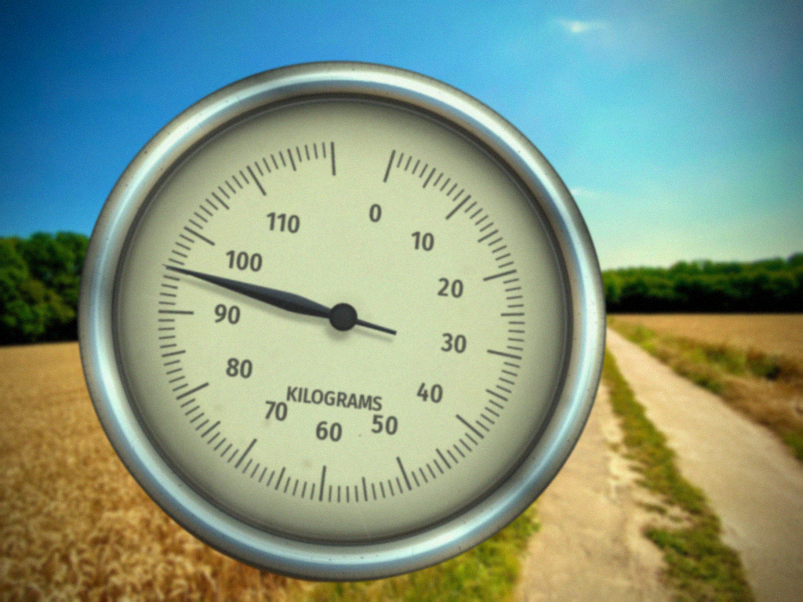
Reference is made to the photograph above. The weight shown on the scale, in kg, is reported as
95 kg
